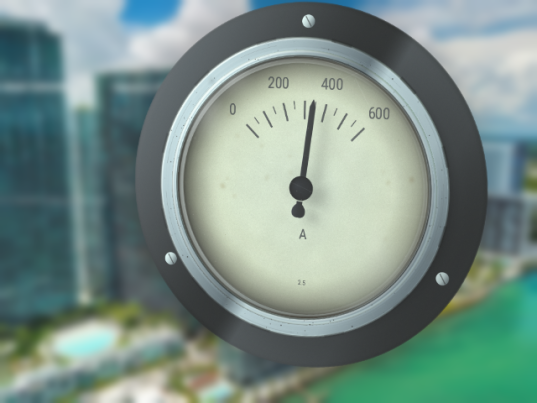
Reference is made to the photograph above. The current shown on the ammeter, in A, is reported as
350 A
